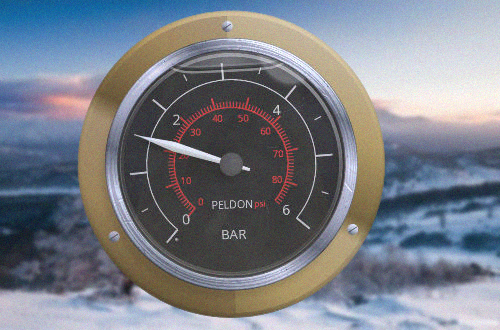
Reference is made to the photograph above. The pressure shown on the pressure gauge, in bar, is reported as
1.5 bar
